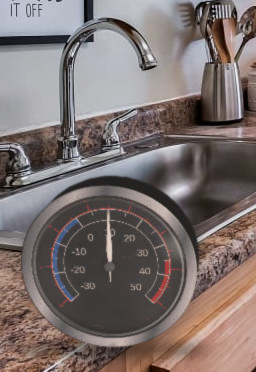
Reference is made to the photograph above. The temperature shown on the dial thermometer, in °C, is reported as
10 °C
